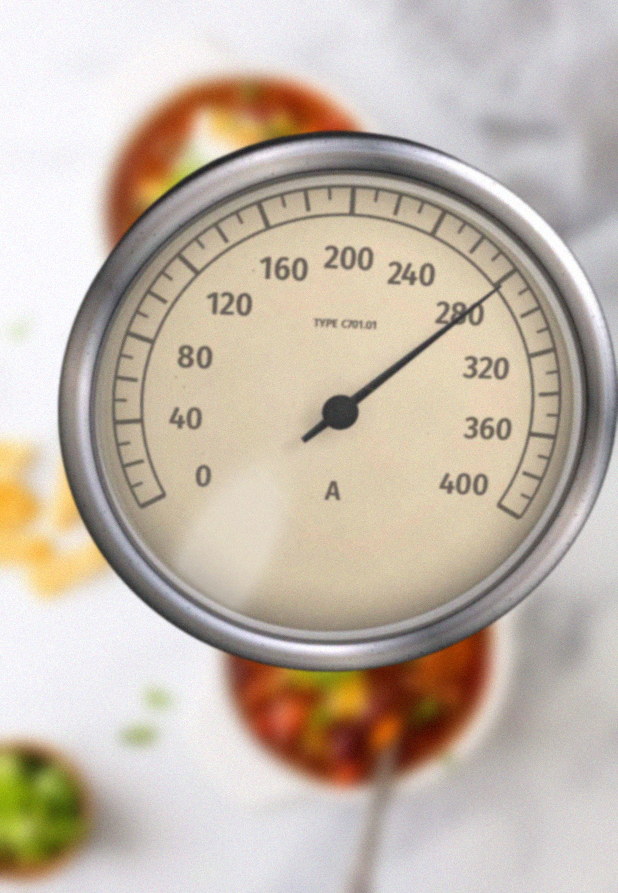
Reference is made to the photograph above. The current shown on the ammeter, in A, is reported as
280 A
